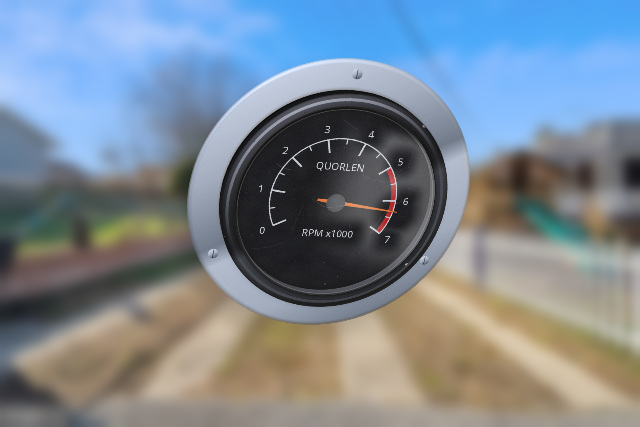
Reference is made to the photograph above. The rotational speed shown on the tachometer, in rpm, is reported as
6250 rpm
